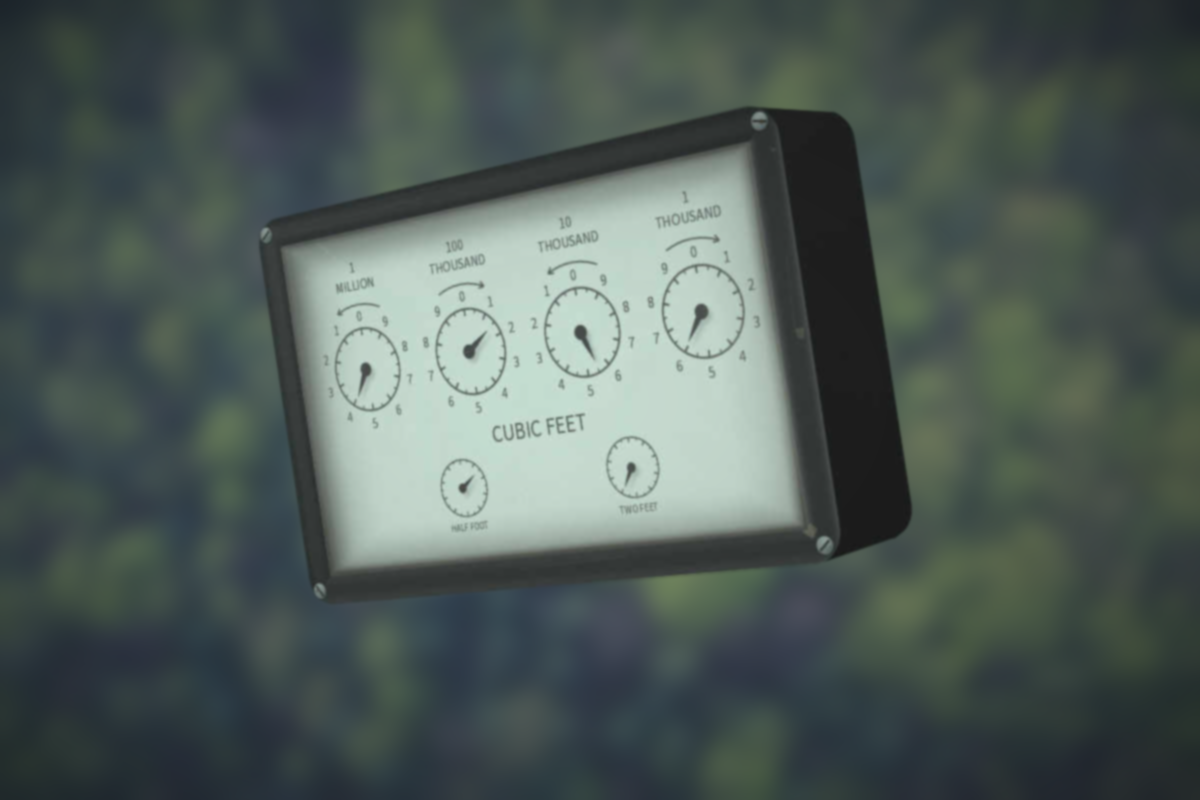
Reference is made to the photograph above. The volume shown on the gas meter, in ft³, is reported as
415600 ft³
